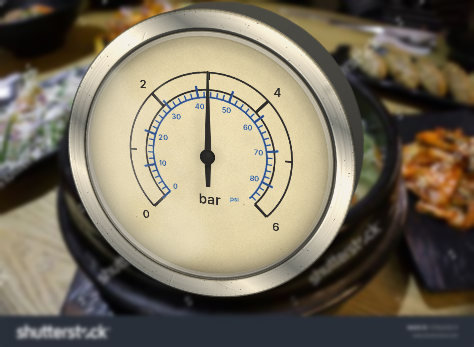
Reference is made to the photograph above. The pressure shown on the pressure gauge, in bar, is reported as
3 bar
